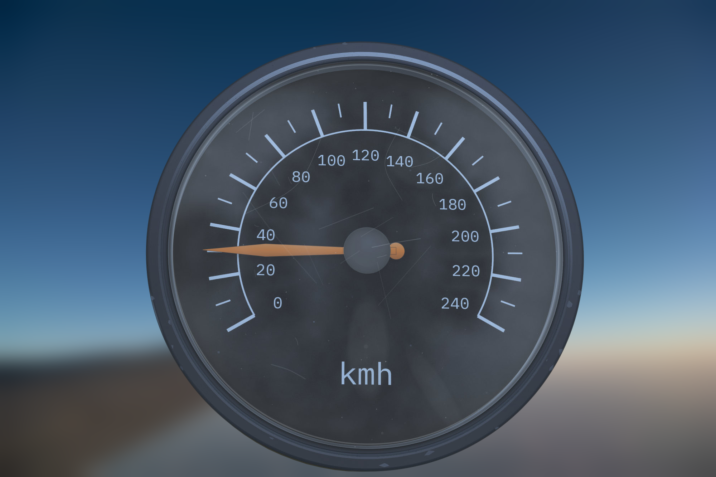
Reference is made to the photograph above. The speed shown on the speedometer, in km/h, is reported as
30 km/h
